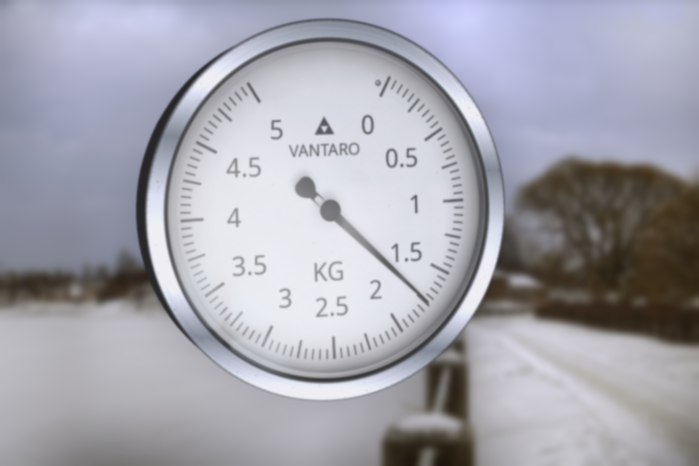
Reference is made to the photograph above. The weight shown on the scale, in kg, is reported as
1.75 kg
